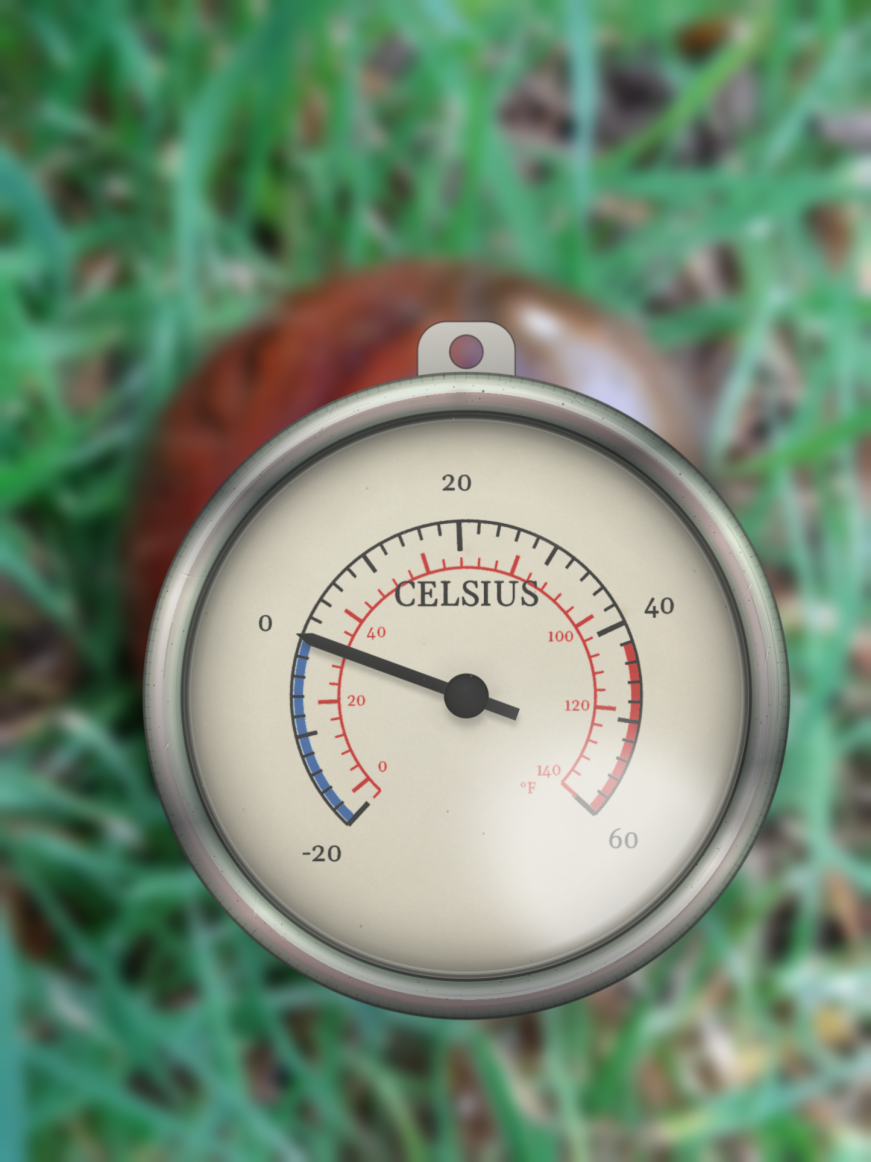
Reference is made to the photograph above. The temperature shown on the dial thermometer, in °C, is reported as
0 °C
